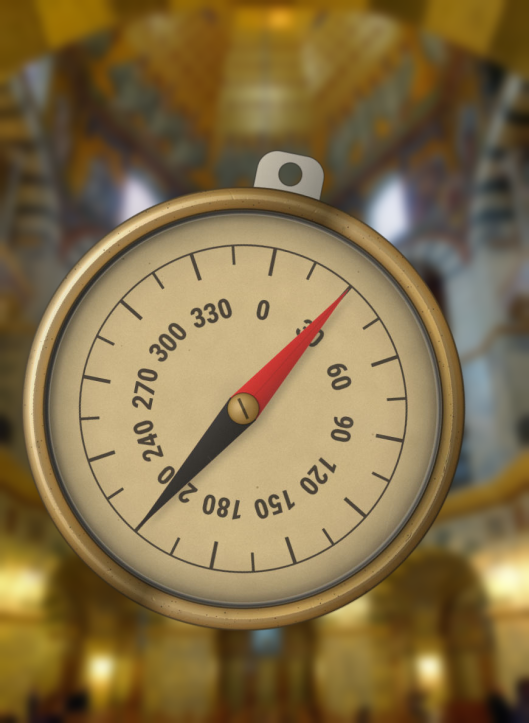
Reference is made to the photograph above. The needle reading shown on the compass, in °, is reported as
30 °
